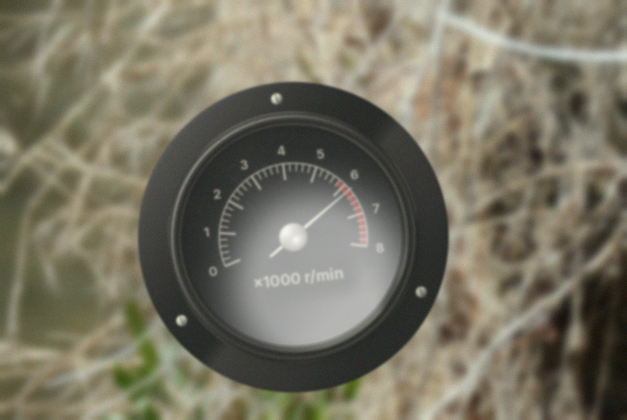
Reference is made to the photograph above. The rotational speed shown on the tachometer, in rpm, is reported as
6200 rpm
